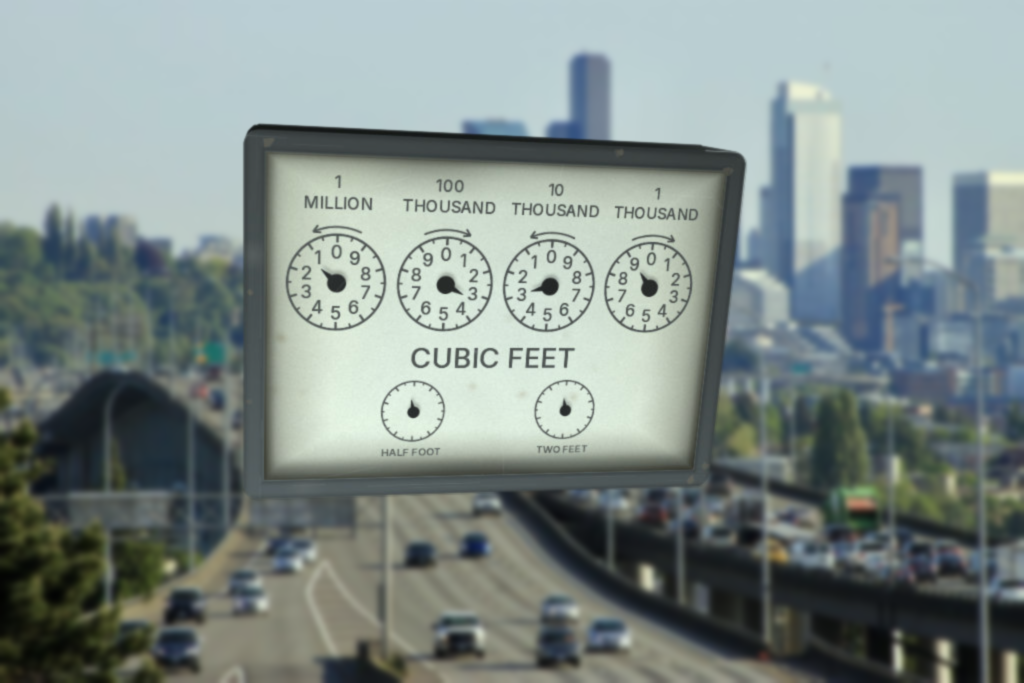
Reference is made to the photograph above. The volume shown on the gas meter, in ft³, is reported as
132900 ft³
